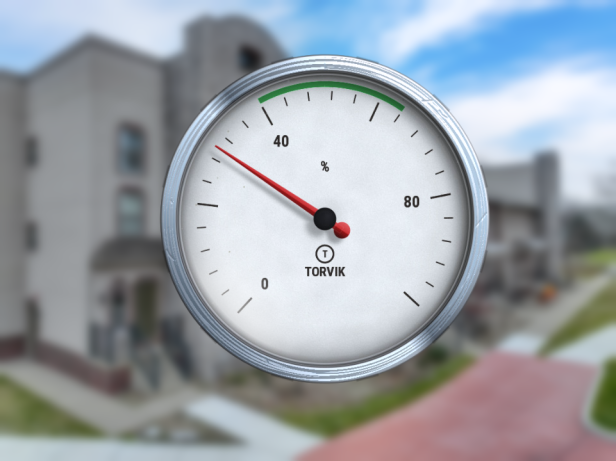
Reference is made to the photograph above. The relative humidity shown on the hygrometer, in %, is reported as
30 %
